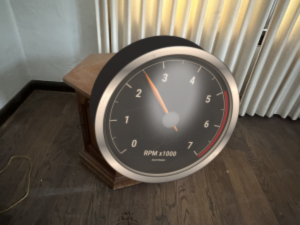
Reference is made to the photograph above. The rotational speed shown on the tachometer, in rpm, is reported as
2500 rpm
